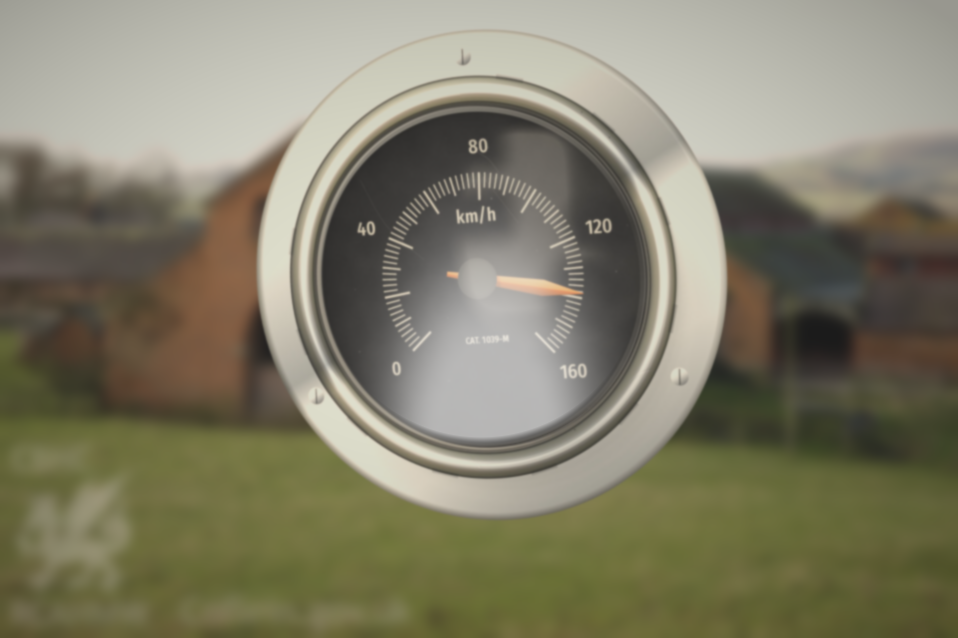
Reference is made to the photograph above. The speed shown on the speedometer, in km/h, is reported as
138 km/h
